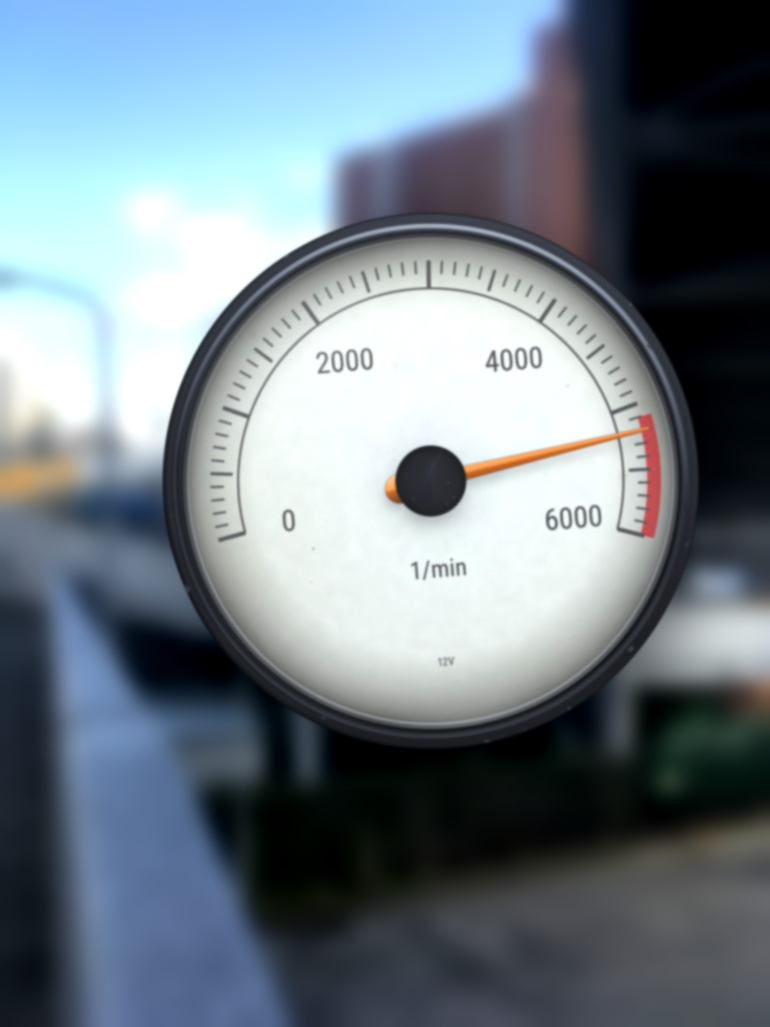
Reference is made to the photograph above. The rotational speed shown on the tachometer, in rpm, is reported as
5200 rpm
